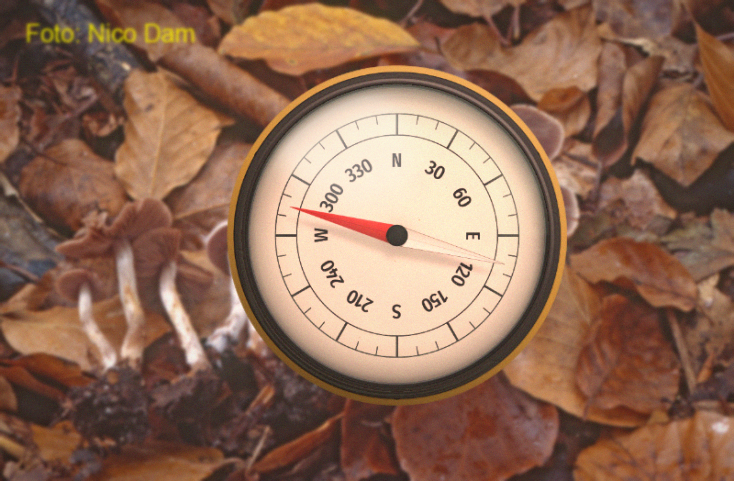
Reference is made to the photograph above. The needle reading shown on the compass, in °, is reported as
285 °
